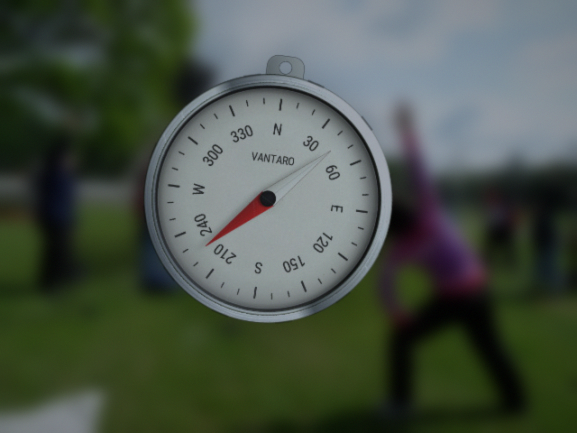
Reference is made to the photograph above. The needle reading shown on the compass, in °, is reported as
225 °
